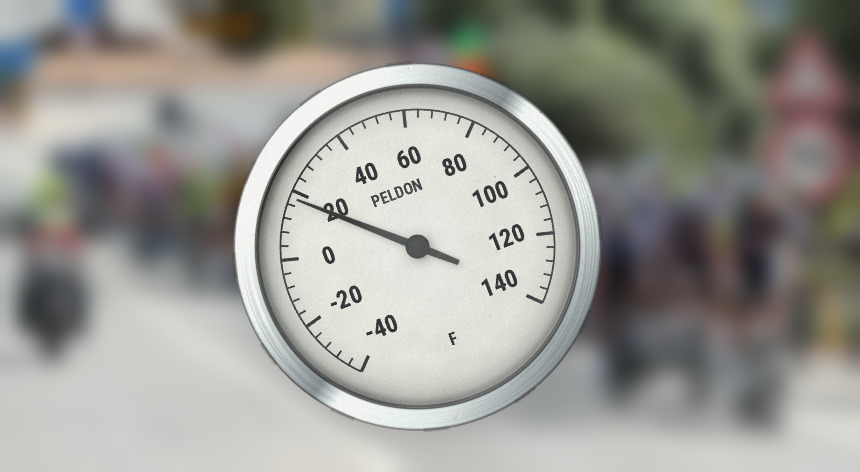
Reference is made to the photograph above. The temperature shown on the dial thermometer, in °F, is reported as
18 °F
